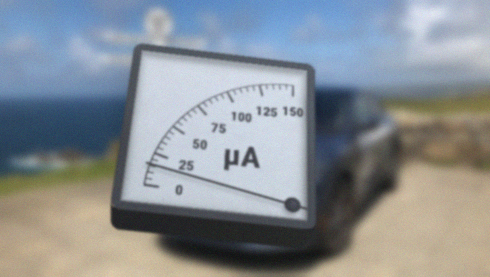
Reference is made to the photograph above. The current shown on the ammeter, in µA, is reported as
15 µA
